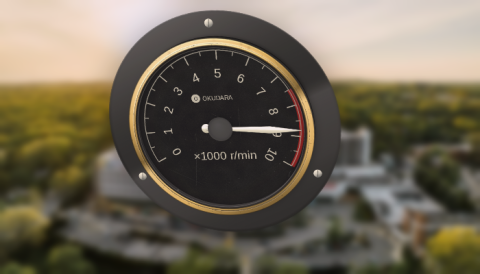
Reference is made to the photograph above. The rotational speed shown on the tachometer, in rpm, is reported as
8750 rpm
